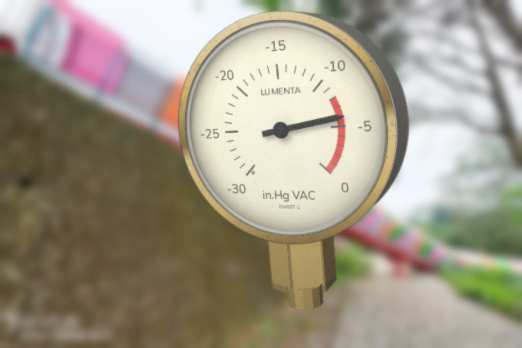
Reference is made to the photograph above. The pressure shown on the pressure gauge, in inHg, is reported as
-6 inHg
